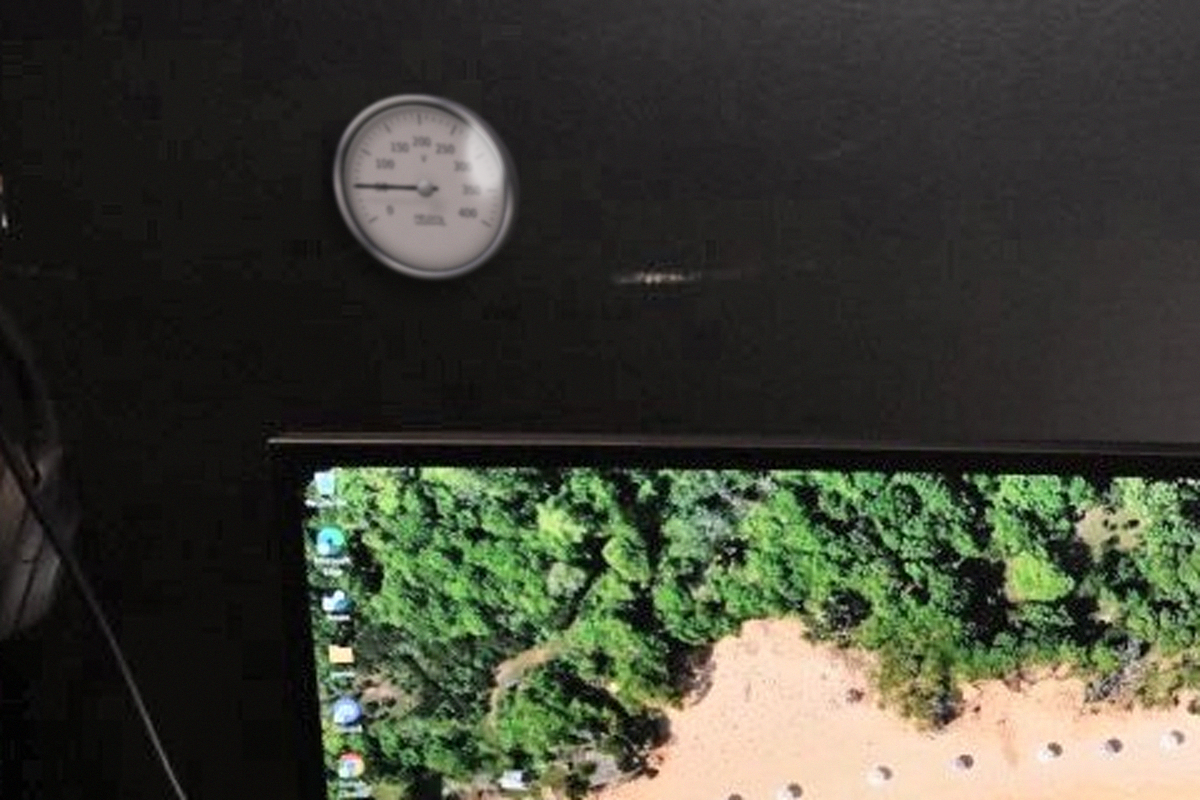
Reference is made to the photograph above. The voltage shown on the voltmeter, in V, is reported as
50 V
